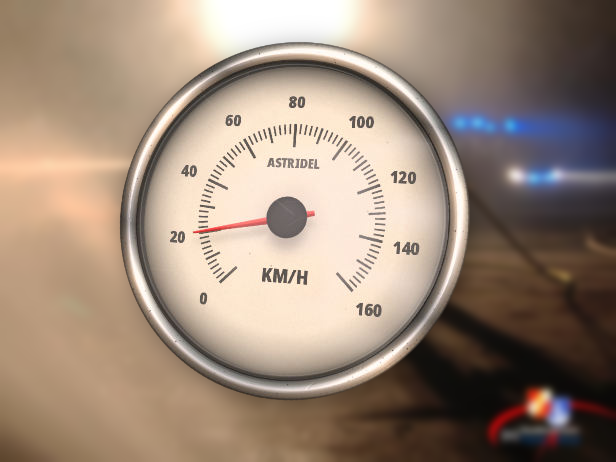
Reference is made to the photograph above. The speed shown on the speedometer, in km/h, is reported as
20 km/h
